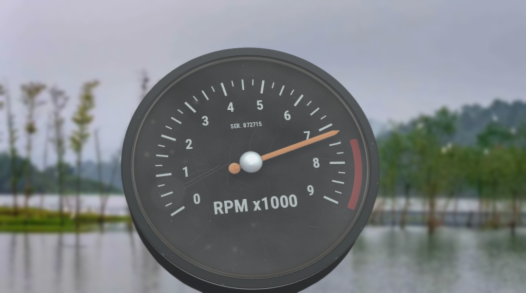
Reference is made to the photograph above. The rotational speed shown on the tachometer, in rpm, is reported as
7250 rpm
